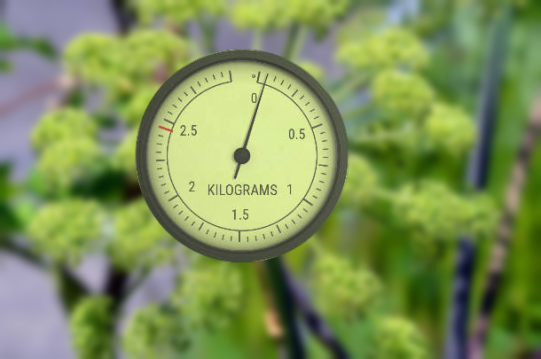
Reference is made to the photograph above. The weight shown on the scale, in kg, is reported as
0.05 kg
